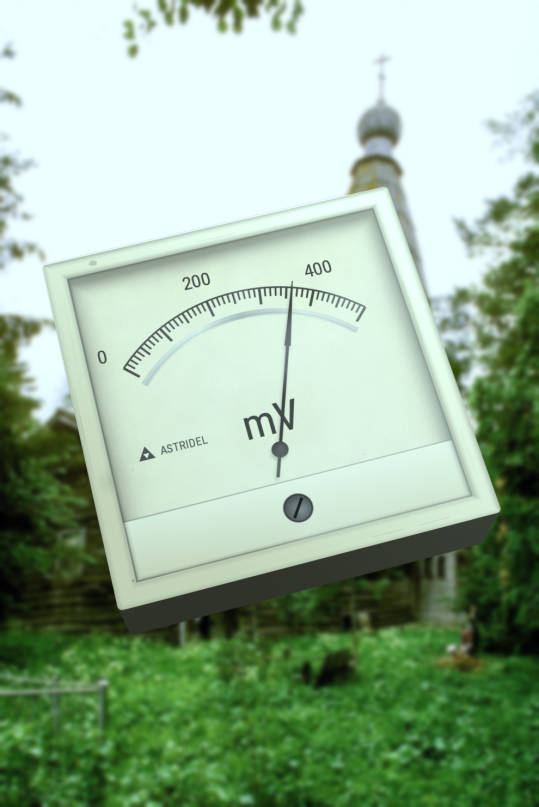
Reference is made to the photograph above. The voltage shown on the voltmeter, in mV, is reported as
360 mV
